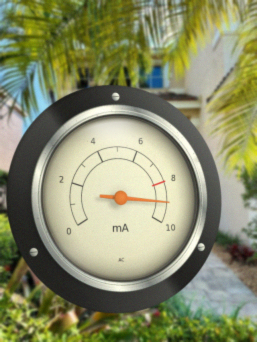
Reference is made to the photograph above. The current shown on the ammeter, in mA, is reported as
9 mA
